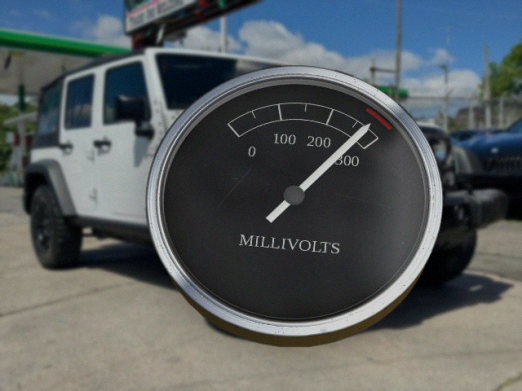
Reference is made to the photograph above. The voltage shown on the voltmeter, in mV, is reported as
275 mV
